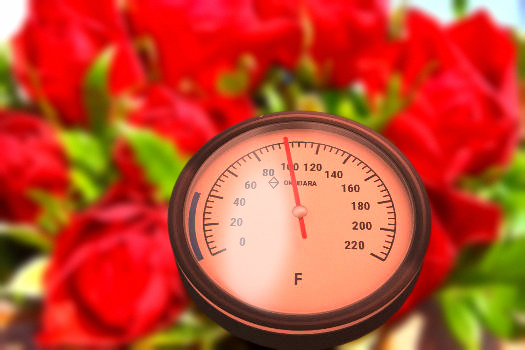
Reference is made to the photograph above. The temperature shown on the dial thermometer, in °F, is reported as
100 °F
